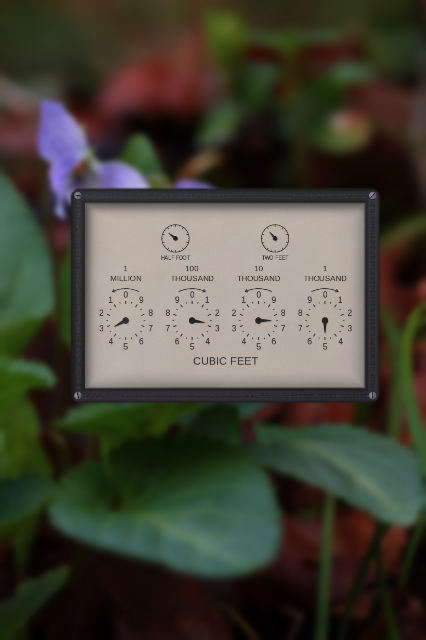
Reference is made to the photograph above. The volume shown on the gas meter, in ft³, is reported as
327500 ft³
